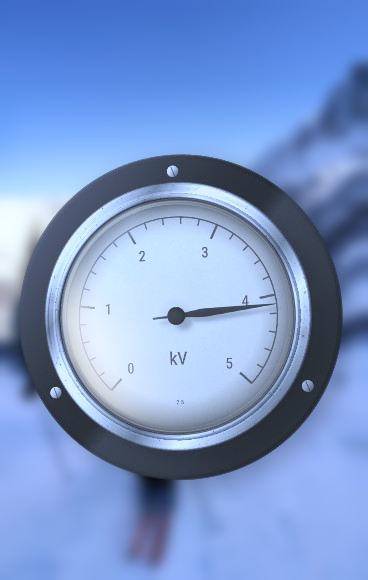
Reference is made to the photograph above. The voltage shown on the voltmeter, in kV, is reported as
4.1 kV
